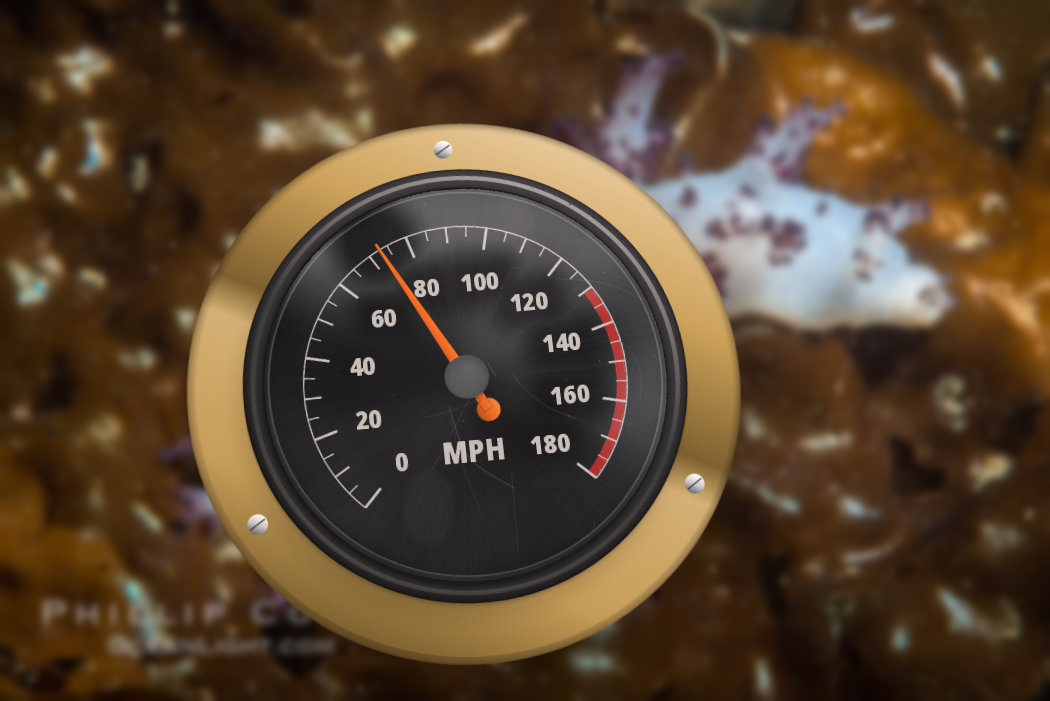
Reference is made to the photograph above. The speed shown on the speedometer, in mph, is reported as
72.5 mph
